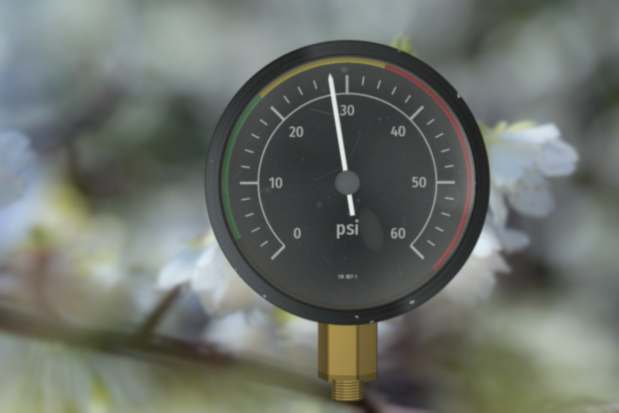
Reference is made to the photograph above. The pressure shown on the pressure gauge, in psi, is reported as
28 psi
